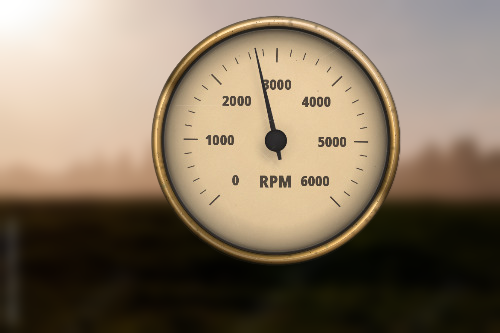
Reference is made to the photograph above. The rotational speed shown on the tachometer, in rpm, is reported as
2700 rpm
